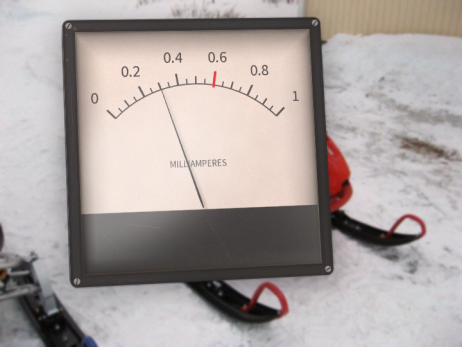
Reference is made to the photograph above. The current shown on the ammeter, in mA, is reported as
0.3 mA
